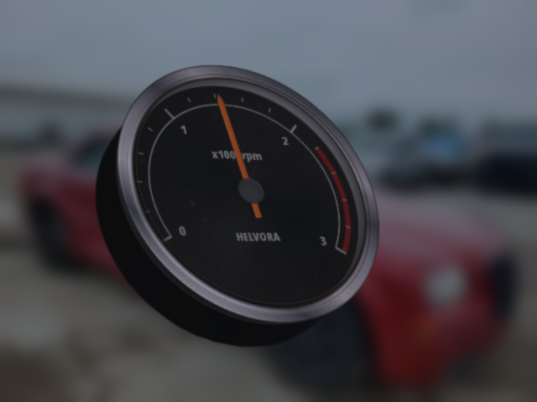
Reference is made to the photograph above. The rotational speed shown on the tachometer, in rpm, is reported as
1400 rpm
